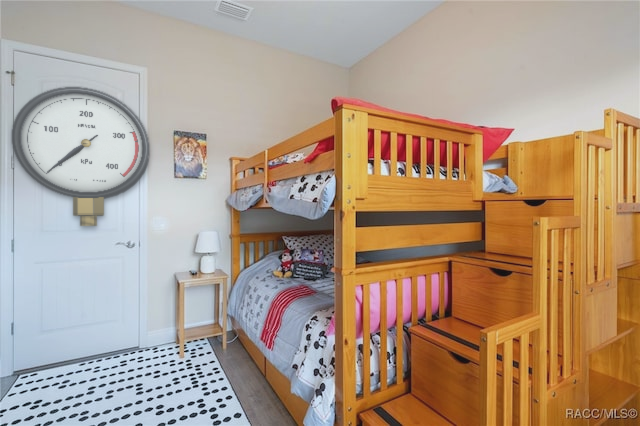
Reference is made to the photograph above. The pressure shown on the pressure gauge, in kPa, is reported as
0 kPa
